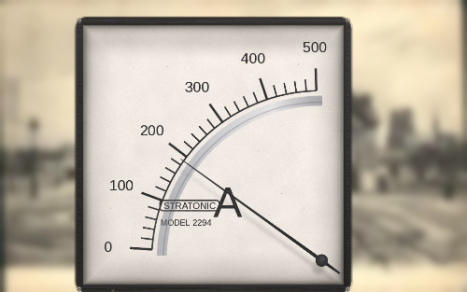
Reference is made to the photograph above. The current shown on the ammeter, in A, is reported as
190 A
